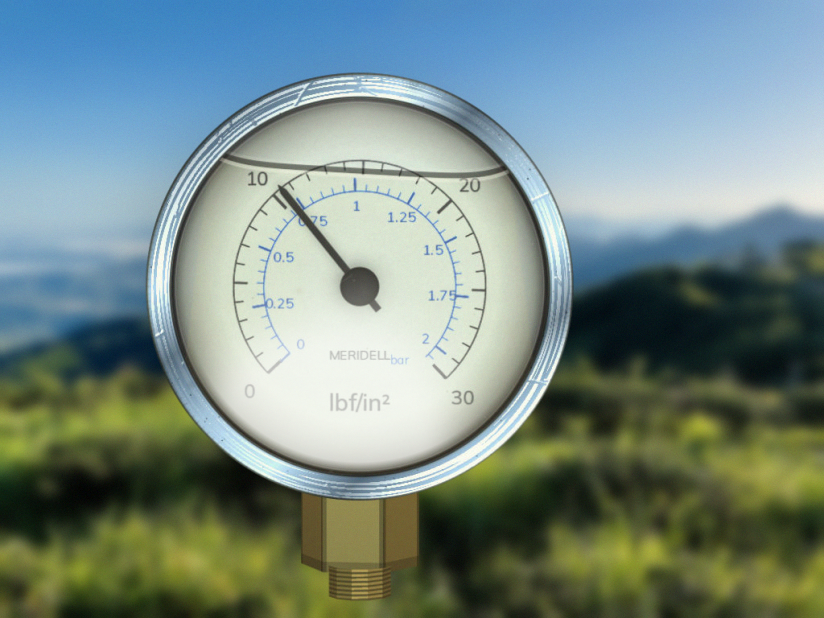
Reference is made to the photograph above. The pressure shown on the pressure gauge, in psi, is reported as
10.5 psi
